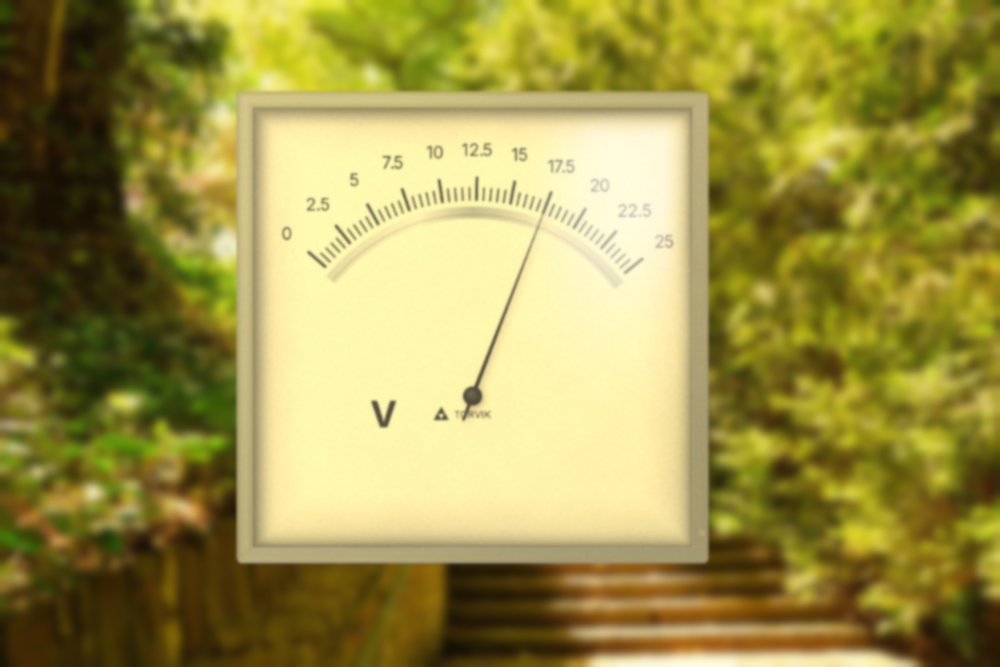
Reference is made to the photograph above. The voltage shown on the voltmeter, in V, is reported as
17.5 V
